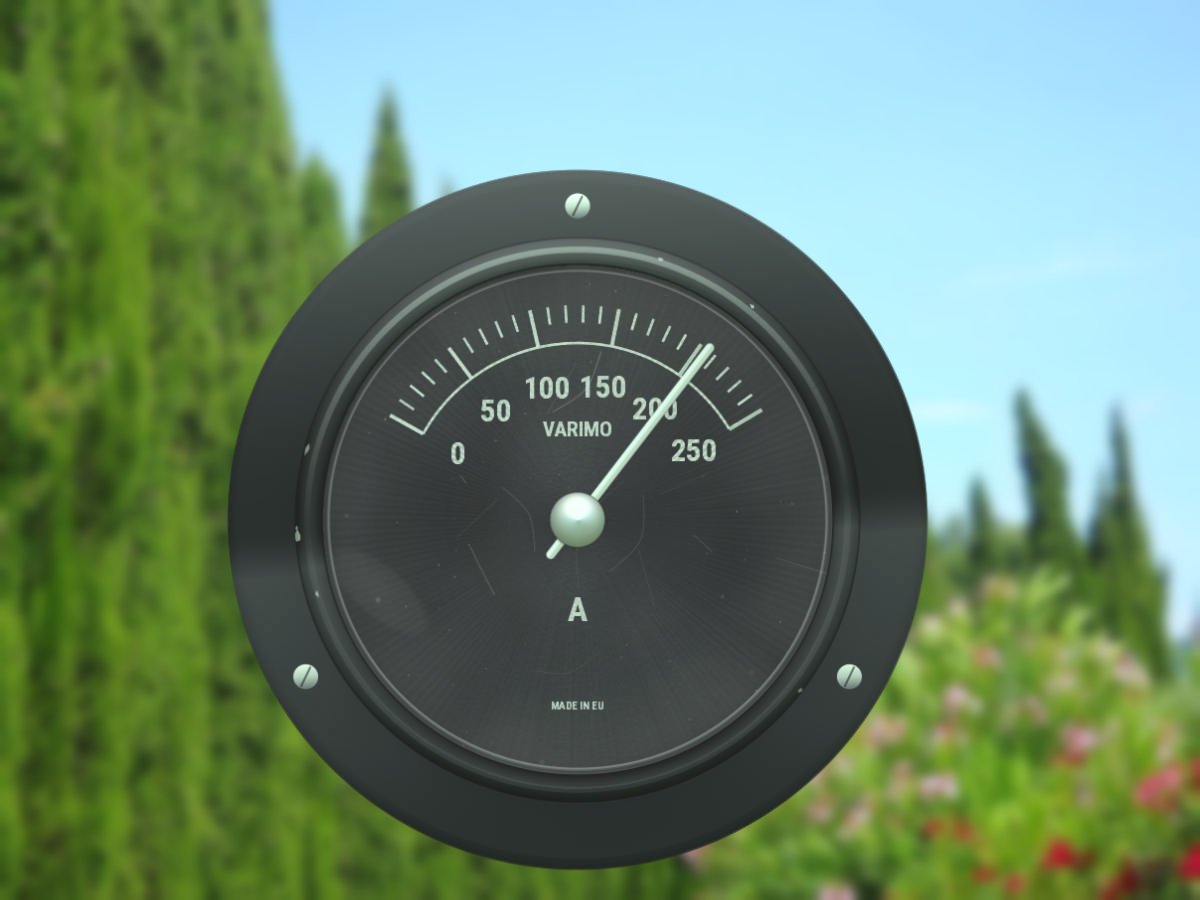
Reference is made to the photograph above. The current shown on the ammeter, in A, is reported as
205 A
